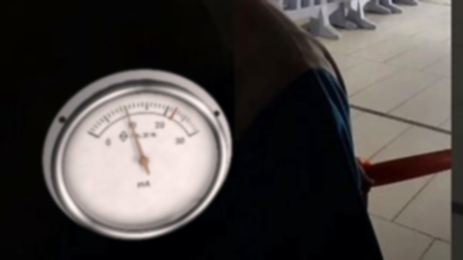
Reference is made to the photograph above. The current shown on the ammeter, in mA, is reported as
10 mA
